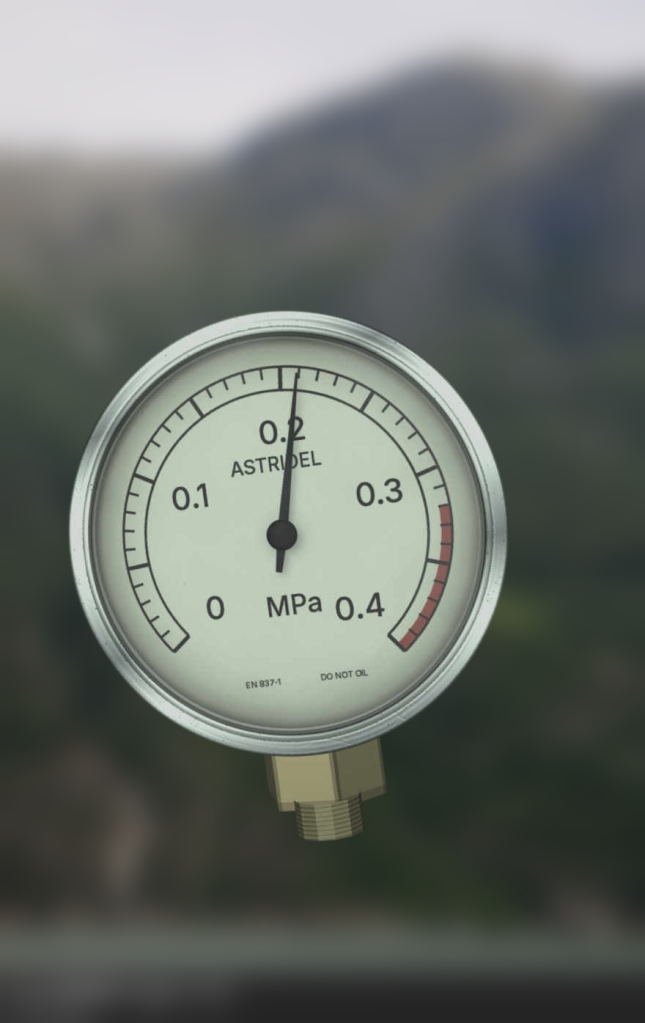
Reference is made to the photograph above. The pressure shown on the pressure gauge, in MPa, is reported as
0.21 MPa
